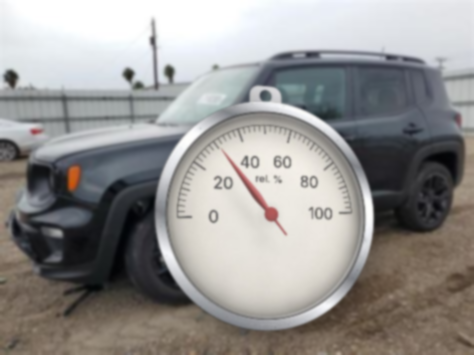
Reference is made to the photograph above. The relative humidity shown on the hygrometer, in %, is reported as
30 %
